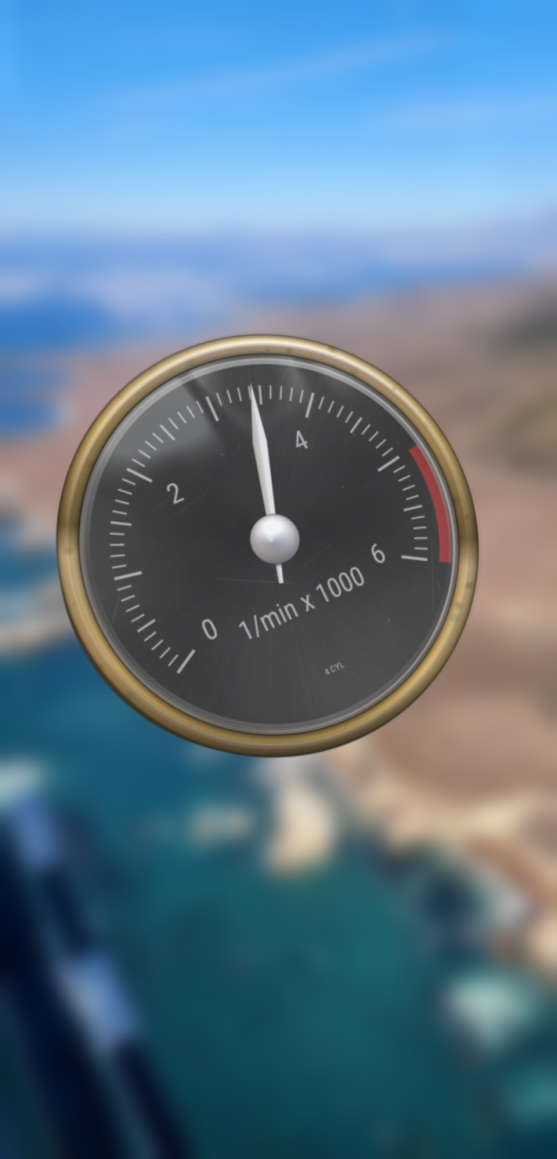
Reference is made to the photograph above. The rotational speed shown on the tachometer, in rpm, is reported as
3400 rpm
